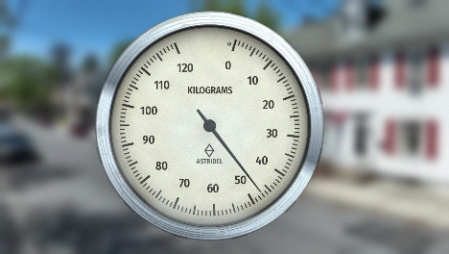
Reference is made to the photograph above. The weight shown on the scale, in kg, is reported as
47 kg
